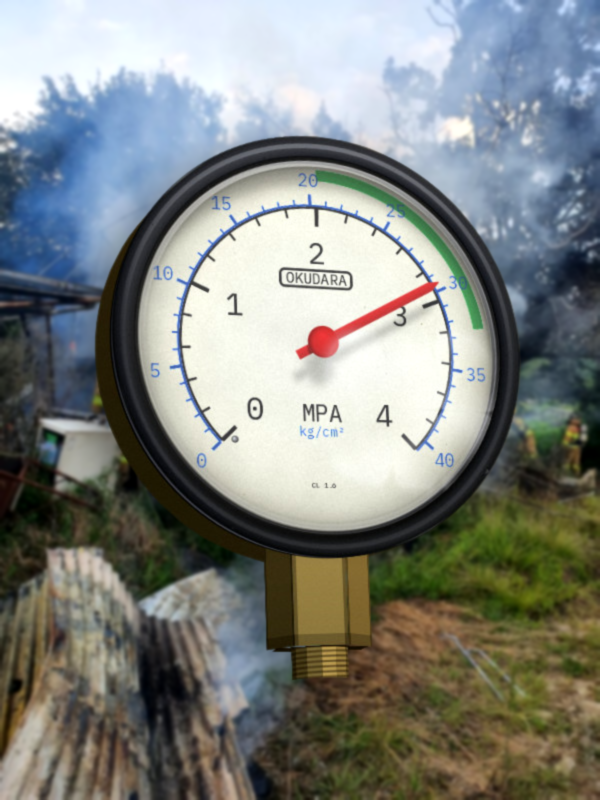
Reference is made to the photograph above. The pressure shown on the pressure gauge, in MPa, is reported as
2.9 MPa
